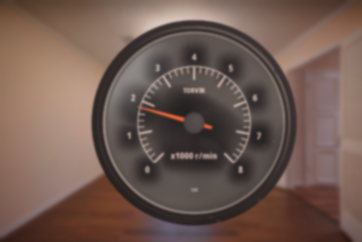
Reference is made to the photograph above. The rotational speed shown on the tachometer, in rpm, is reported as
1800 rpm
